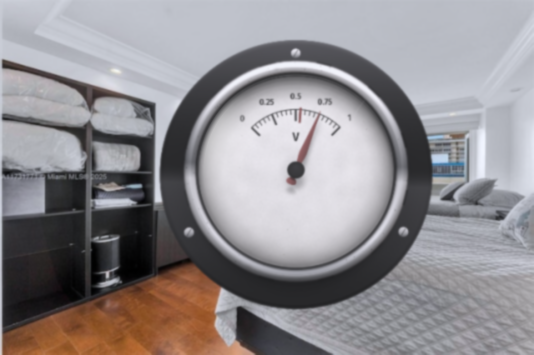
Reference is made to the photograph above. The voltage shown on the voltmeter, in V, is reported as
0.75 V
